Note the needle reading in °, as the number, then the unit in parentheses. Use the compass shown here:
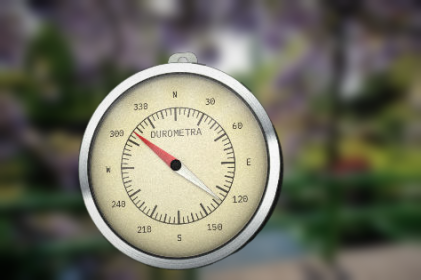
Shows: 310 (°)
